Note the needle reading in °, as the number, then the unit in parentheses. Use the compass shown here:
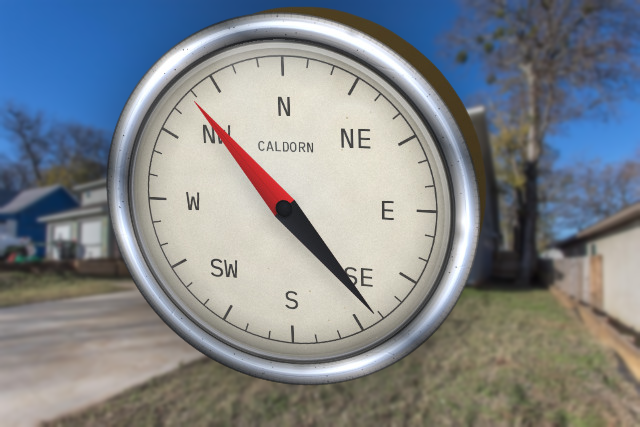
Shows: 320 (°)
